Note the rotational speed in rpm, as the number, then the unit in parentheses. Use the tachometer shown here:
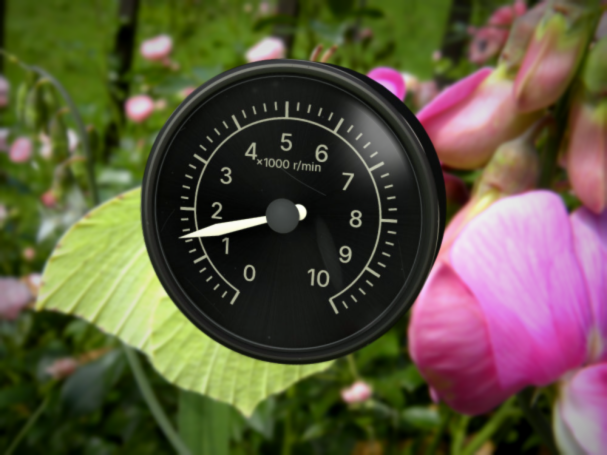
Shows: 1500 (rpm)
